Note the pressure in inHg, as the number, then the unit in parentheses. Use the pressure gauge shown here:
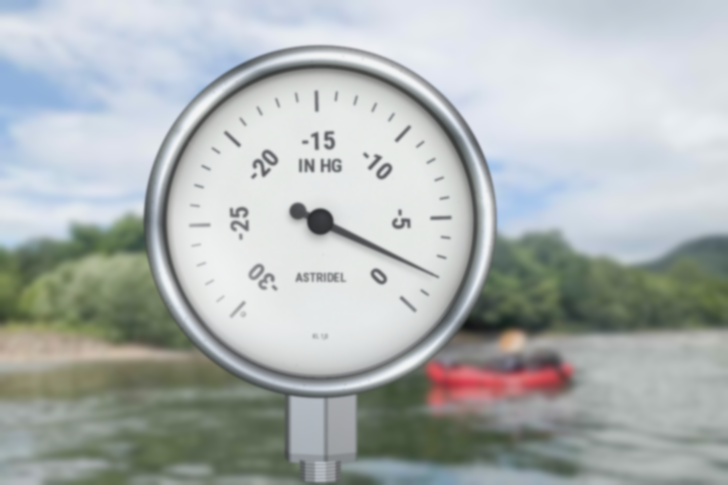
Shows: -2 (inHg)
